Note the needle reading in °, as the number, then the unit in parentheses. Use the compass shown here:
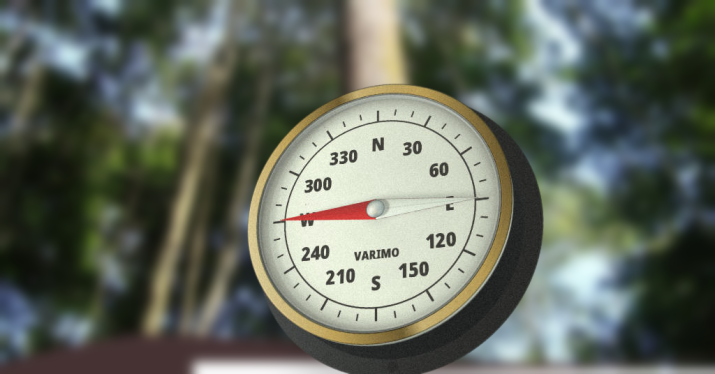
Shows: 270 (°)
